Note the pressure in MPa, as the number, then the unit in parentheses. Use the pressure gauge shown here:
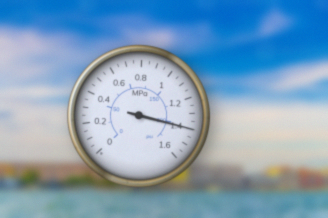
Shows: 1.4 (MPa)
